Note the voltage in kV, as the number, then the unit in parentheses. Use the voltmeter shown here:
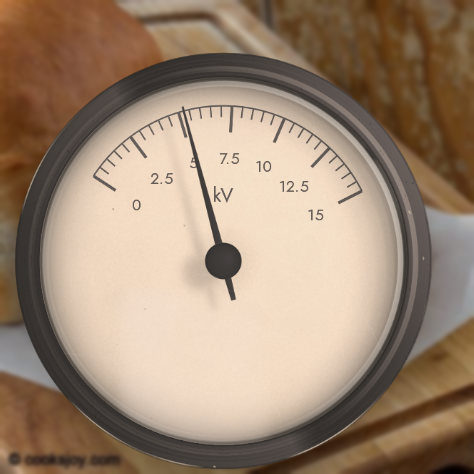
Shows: 5.25 (kV)
